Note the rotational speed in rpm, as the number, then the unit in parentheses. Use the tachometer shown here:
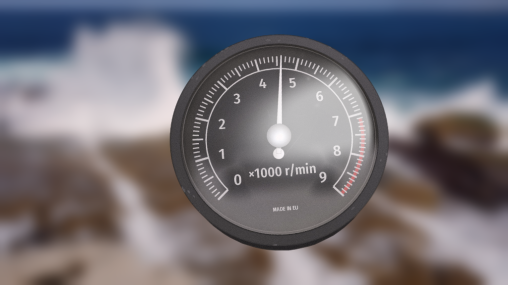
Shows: 4600 (rpm)
